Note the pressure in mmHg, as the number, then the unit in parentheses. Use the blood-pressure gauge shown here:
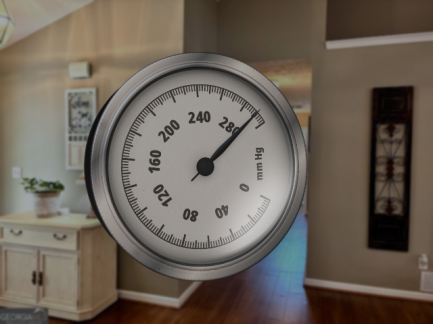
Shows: 290 (mmHg)
